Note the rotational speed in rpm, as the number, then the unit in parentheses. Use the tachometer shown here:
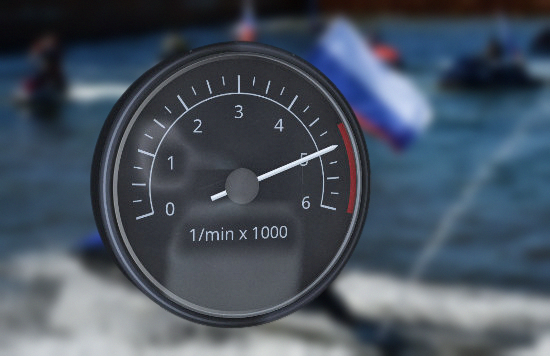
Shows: 5000 (rpm)
